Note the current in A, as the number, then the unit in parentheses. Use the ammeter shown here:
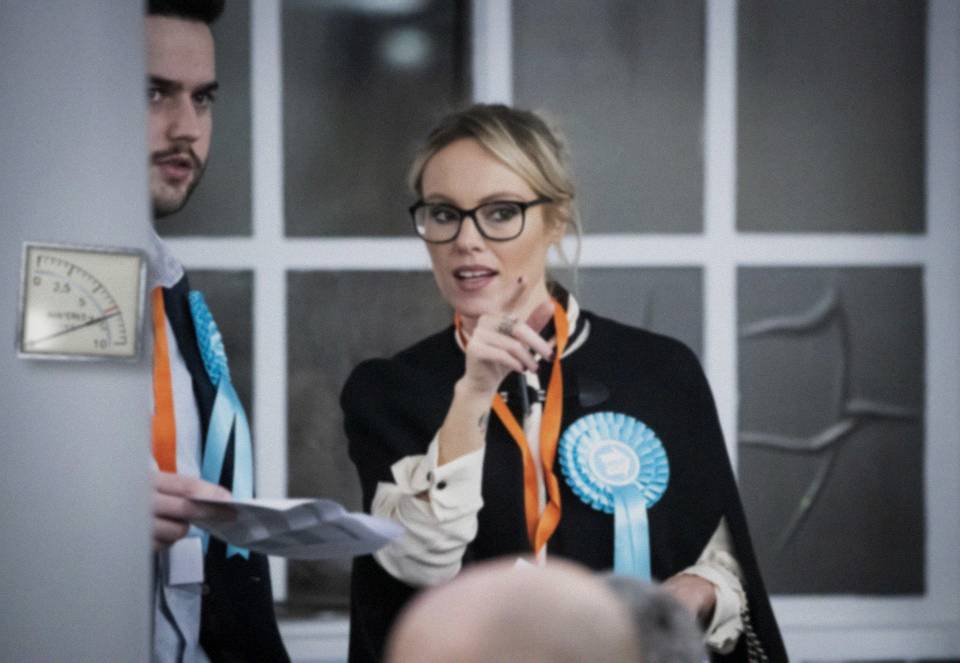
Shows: 7.5 (A)
